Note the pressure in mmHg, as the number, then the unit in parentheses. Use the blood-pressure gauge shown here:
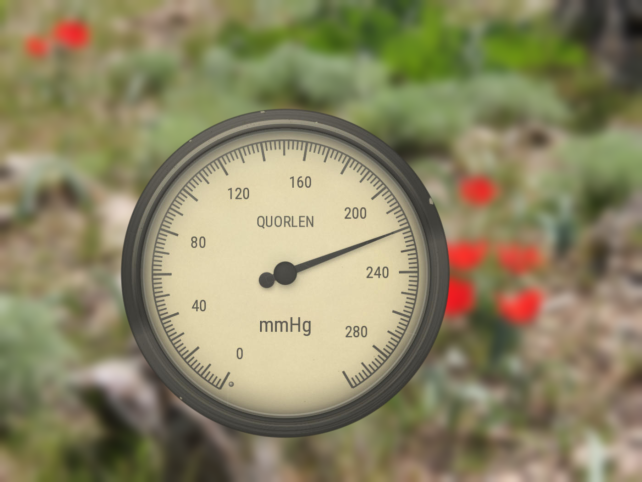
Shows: 220 (mmHg)
